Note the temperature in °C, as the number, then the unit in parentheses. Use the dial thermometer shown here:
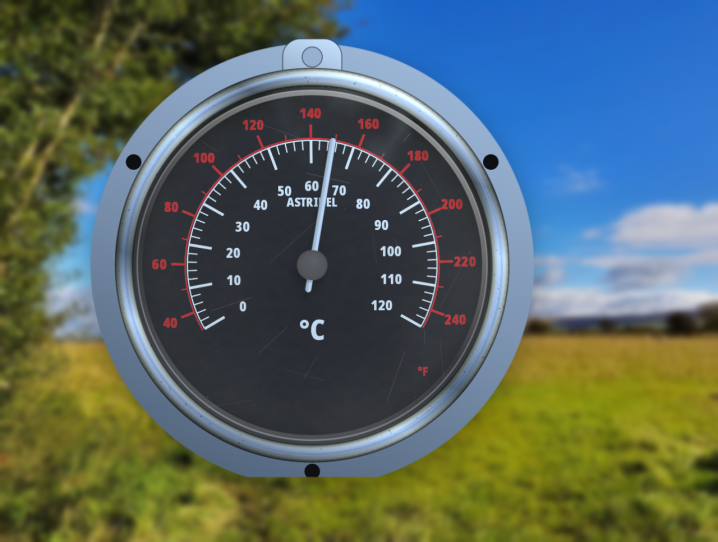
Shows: 65 (°C)
